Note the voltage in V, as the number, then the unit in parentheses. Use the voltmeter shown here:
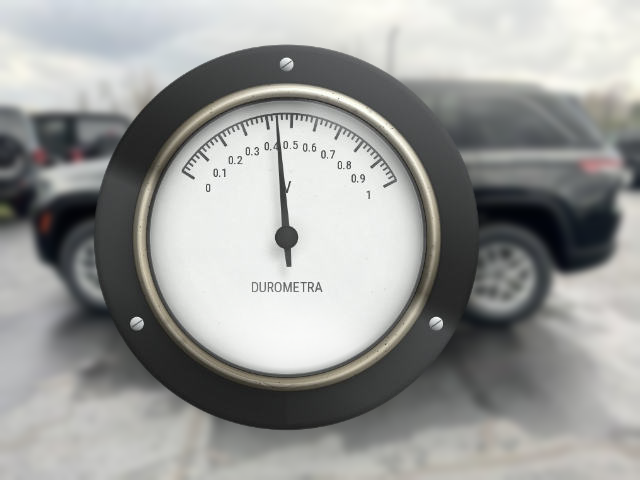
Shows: 0.44 (V)
